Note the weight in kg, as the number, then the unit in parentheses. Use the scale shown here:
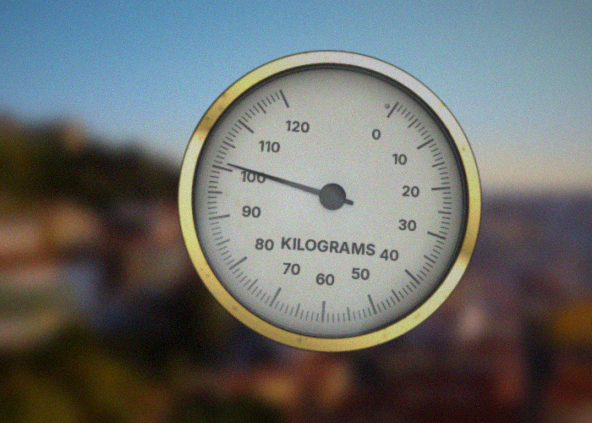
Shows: 101 (kg)
